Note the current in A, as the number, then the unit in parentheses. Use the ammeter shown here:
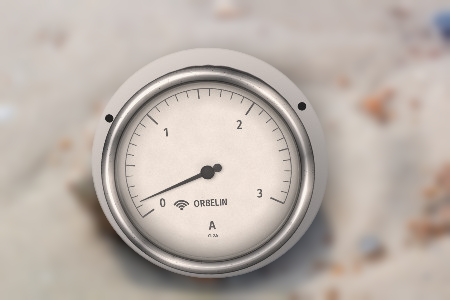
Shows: 0.15 (A)
